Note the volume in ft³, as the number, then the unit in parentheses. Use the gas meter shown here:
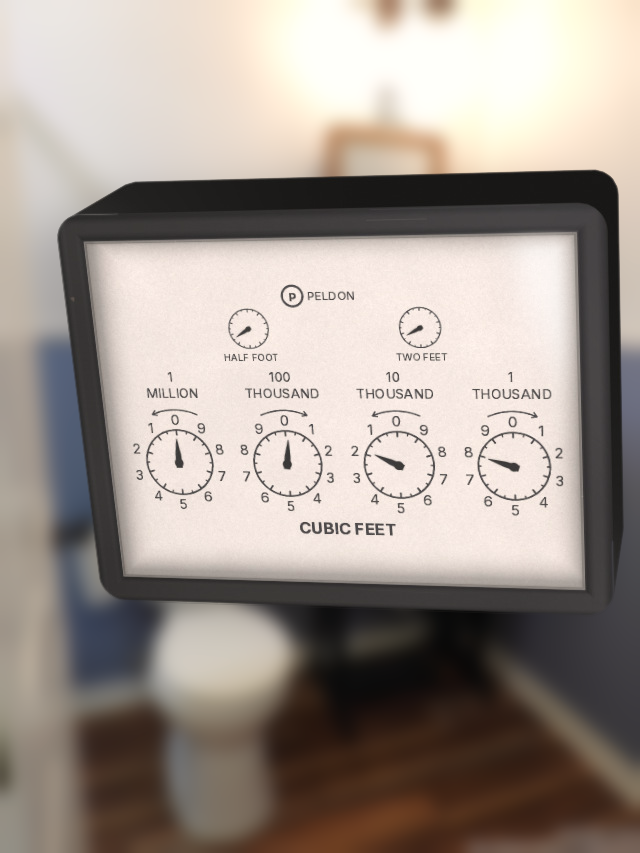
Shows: 1800 (ft³)
